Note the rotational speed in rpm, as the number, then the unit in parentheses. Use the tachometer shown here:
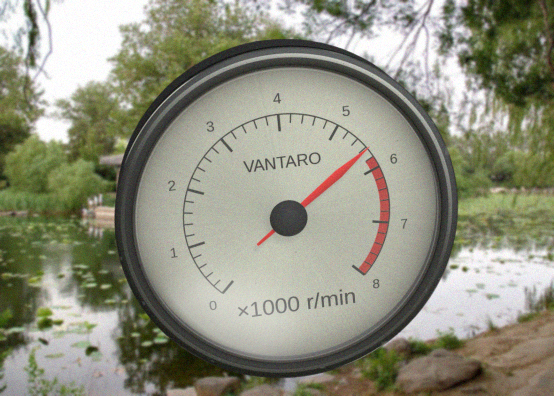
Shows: 5600 (rpm)
